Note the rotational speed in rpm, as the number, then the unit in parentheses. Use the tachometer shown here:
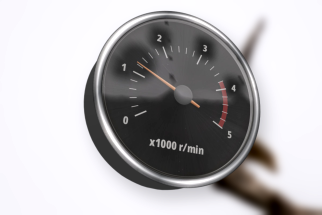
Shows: 1200 (rpm)
